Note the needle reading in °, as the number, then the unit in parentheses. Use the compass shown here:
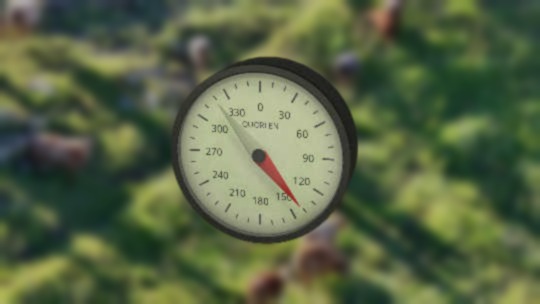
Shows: 140 (°)
